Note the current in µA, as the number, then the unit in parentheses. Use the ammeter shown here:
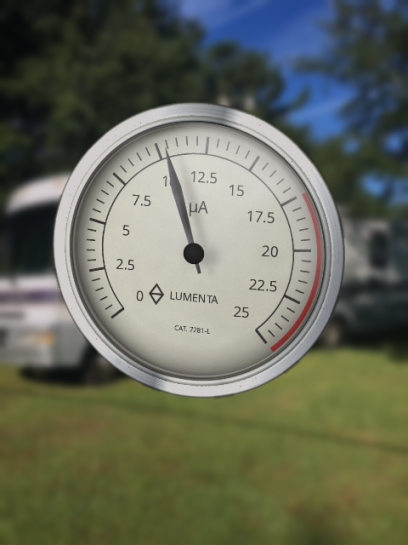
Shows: 10.5 (µA)
